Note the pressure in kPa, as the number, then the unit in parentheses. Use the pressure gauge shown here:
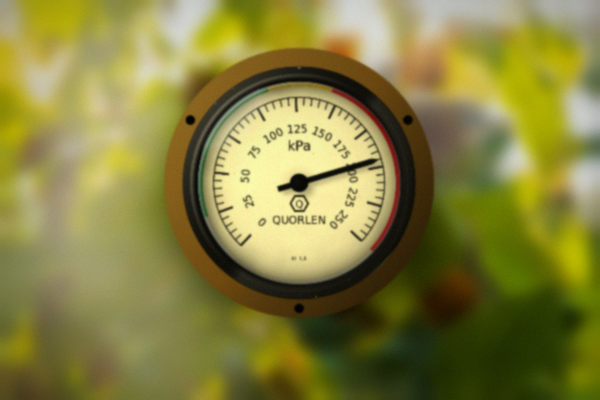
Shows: 195 (kPa)
